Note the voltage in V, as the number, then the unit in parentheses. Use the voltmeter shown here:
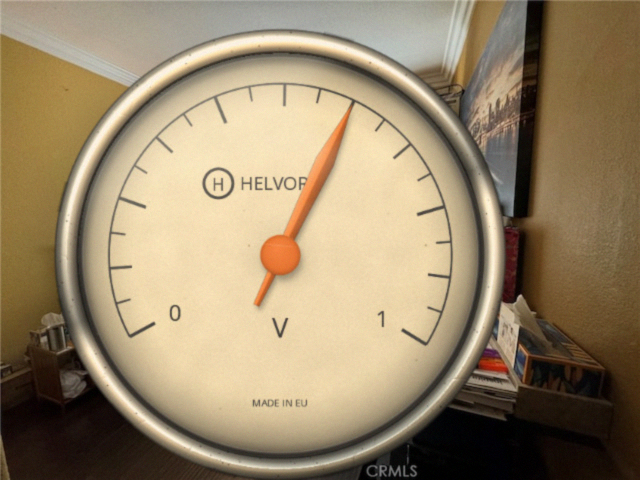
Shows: 0.6 (V)
